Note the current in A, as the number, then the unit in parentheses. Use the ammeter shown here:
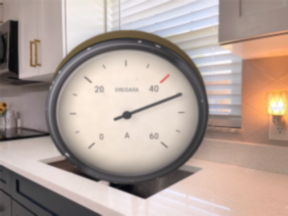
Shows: 45 (A)
